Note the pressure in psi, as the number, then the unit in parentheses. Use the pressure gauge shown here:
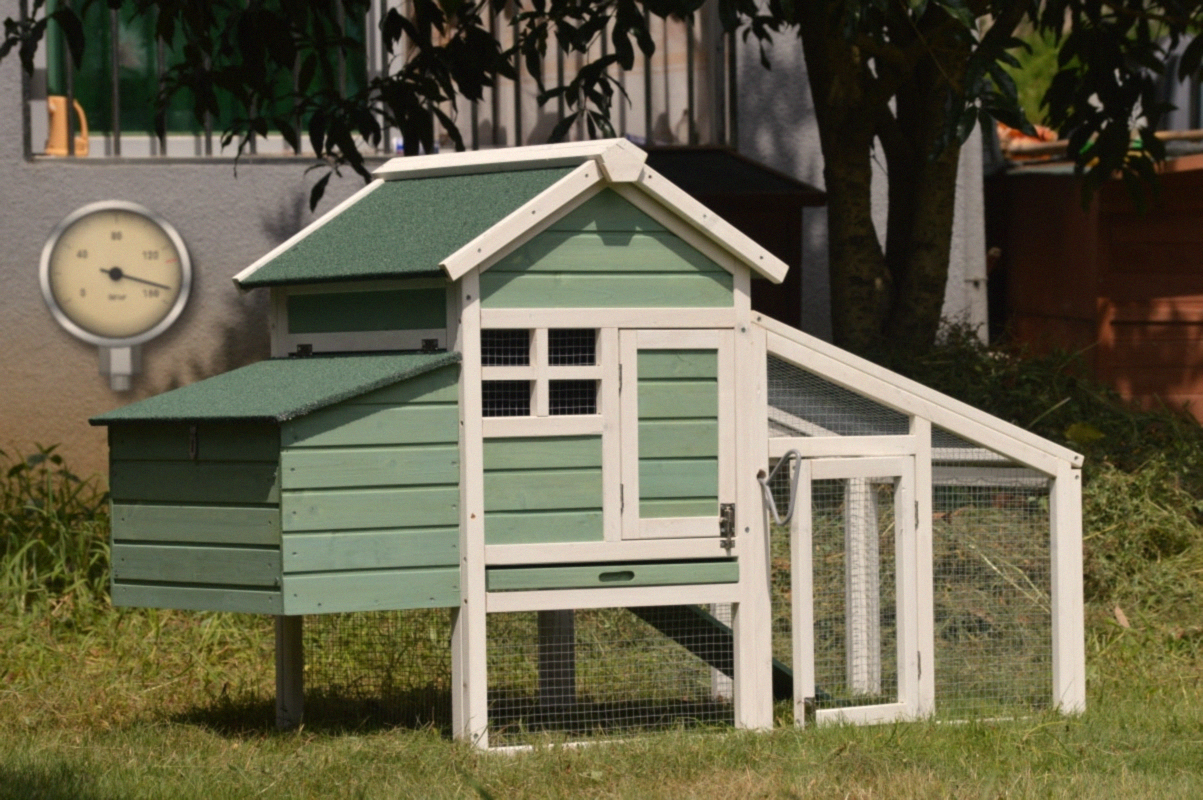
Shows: 150 (psi)
